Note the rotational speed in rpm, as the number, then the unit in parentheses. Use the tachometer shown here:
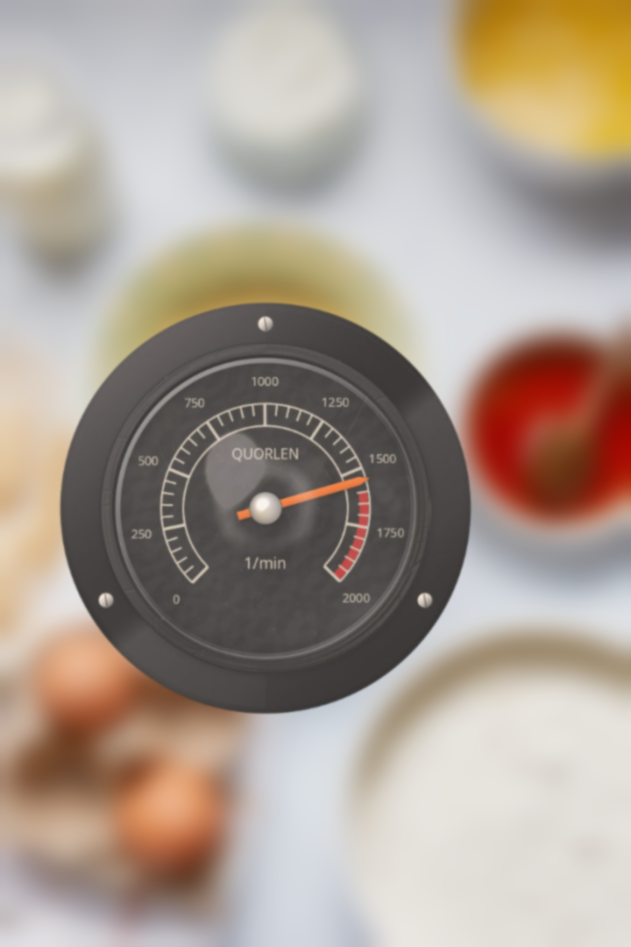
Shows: 1550 (rpm)
